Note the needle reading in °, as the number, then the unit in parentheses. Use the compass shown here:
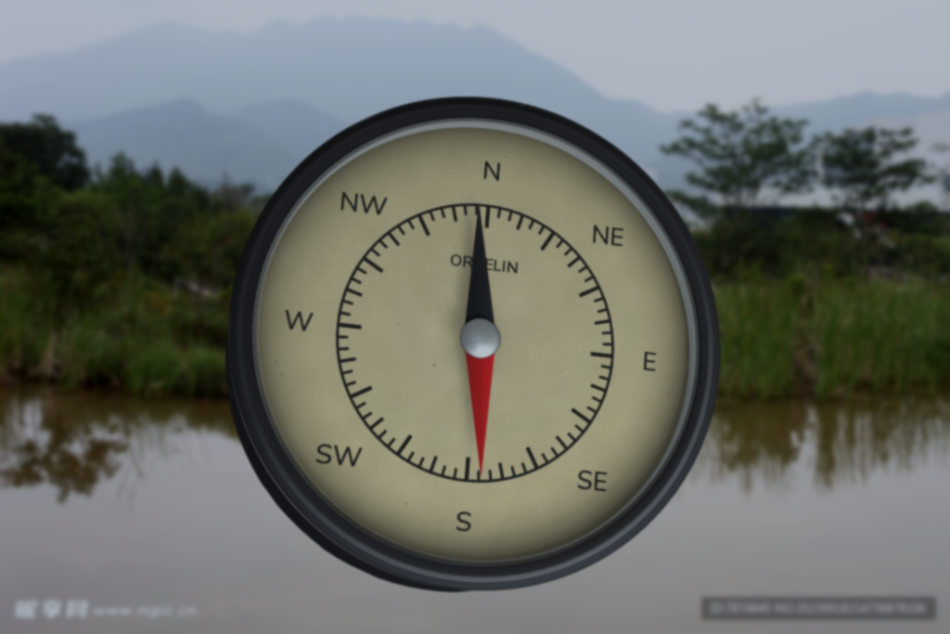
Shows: 175 (°)
